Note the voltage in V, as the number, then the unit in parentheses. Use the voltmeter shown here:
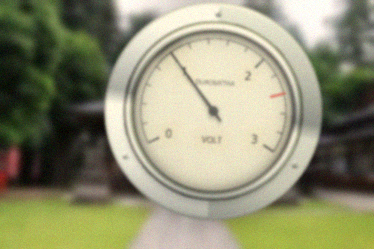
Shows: 1 (V)
